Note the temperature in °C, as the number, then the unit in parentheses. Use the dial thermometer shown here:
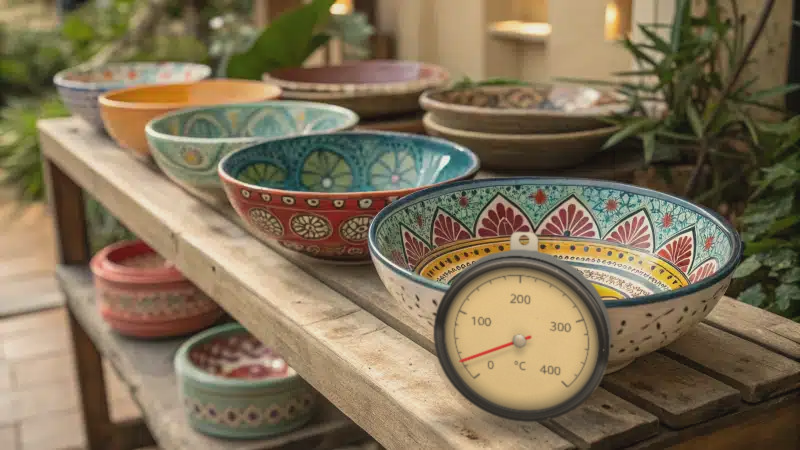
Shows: 30 (°C)
